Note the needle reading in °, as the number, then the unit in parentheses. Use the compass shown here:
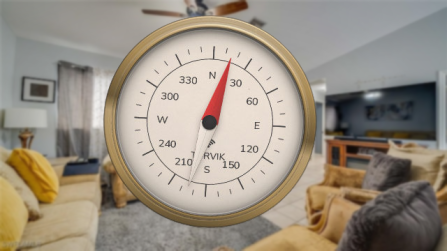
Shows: 15 (°)
